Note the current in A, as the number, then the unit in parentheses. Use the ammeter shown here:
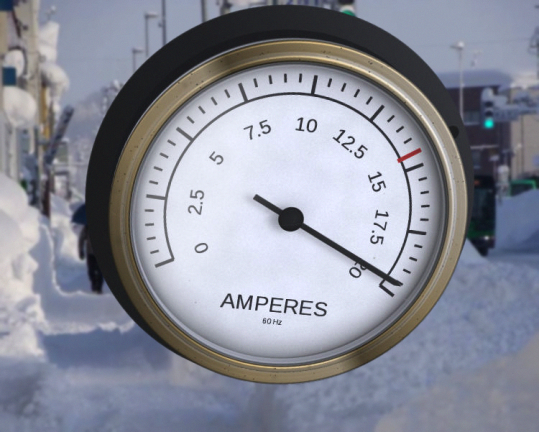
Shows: 19.5 (A)
